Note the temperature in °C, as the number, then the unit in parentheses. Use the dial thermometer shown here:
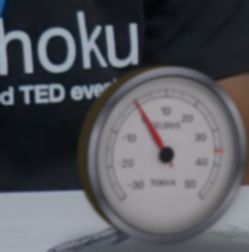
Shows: 0 (°C)
